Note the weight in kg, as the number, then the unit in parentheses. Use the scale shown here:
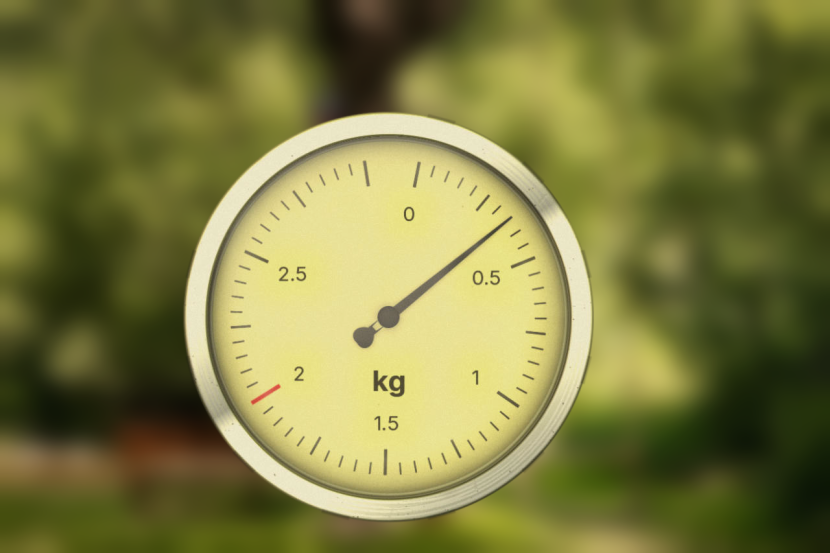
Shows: 0.35 (kg)
